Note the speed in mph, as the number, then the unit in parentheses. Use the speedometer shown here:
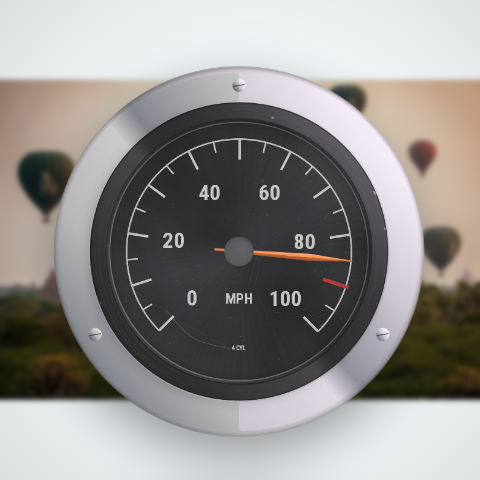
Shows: 85 (mph)
